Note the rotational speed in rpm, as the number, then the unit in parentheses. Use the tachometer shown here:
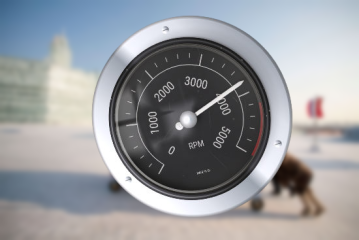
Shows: 3800 (rpm)
